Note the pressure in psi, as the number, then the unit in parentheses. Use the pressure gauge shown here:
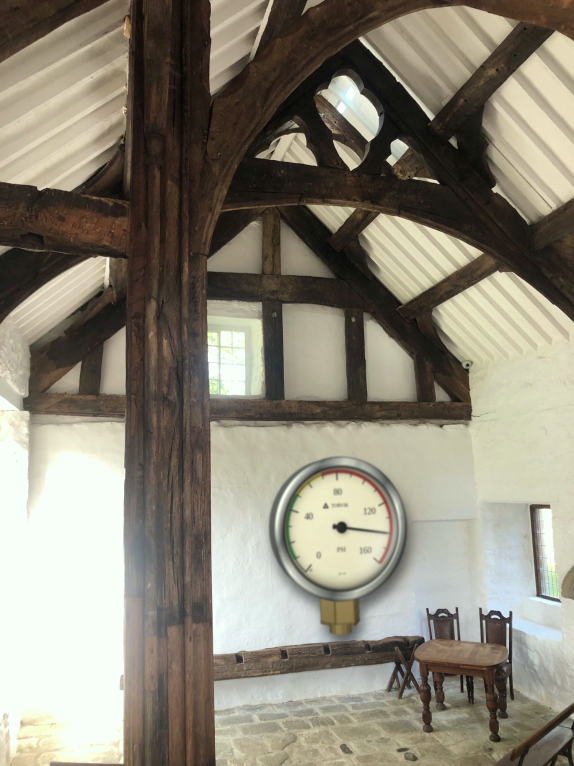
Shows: 140 (psi)
